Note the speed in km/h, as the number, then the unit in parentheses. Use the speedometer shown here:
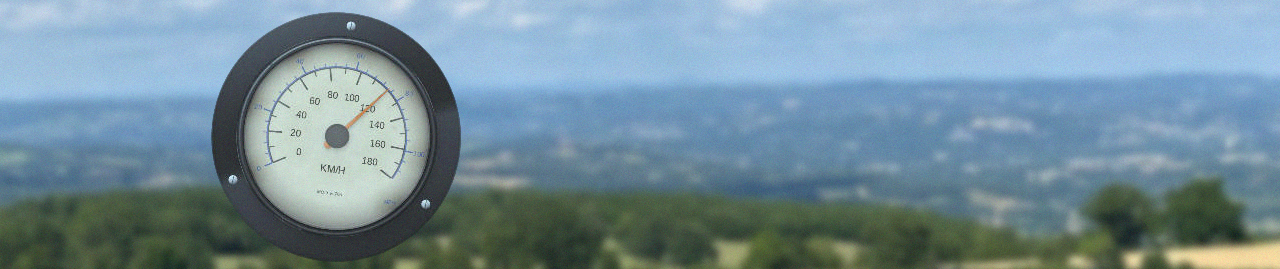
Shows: 120 (km/h)
